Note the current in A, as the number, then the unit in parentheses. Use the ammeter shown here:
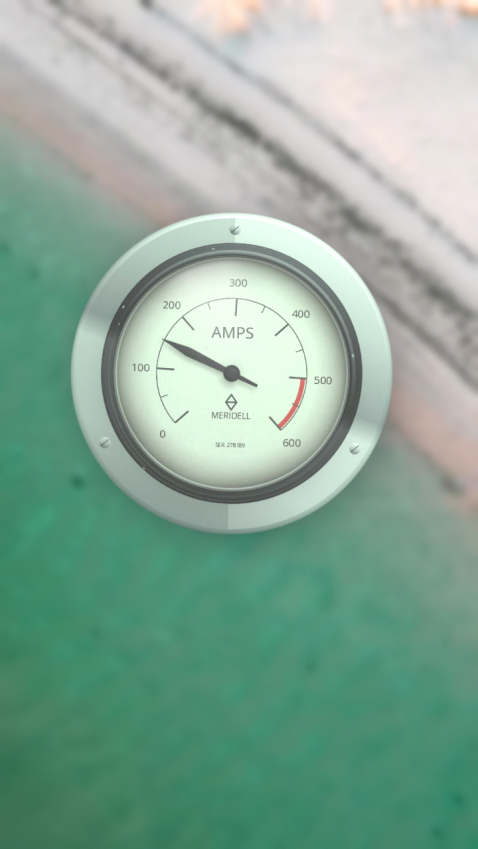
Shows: 150 (A)
